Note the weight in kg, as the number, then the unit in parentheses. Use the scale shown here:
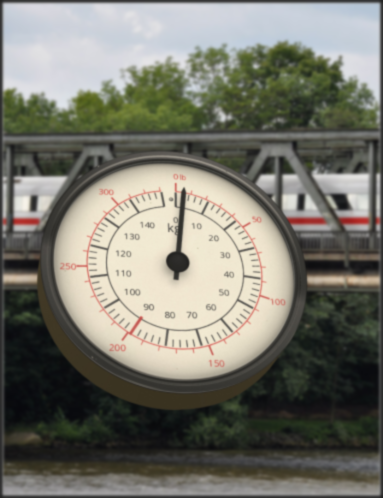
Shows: 2 (kg)
